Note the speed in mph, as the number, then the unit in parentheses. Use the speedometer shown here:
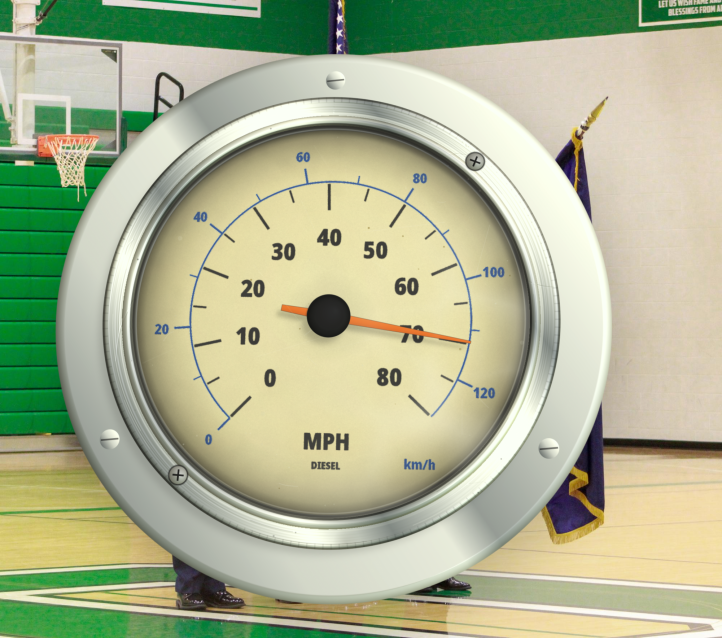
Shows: 70 (mph)
